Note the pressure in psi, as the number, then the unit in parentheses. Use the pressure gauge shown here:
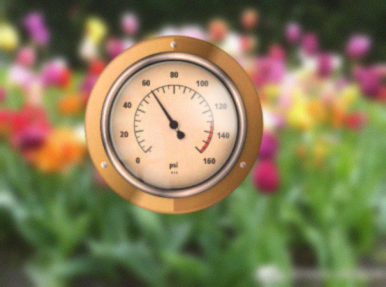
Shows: 60 (psi)
